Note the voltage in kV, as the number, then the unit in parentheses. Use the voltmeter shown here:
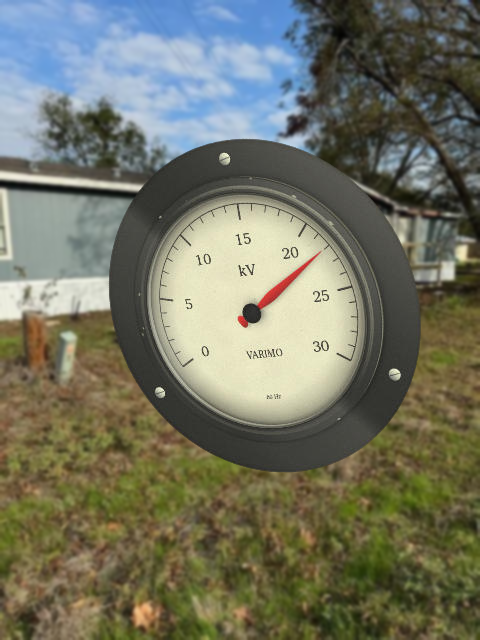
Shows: 22 (kV)
